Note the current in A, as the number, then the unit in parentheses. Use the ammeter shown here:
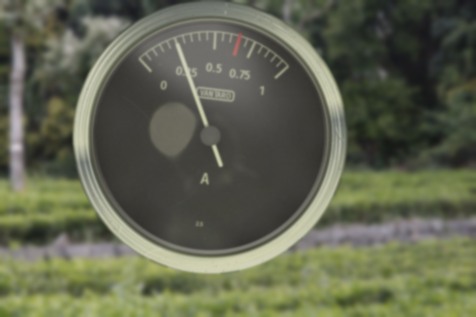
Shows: 0.25 (A)
